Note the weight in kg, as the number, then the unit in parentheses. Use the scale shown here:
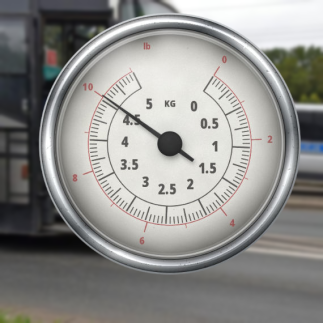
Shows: 4.55 (kg)
